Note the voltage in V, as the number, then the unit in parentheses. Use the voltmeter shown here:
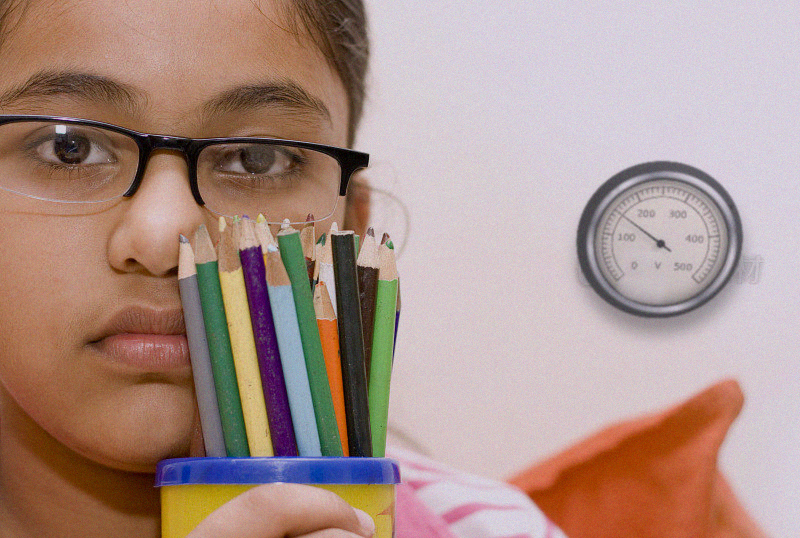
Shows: 150 (V)
